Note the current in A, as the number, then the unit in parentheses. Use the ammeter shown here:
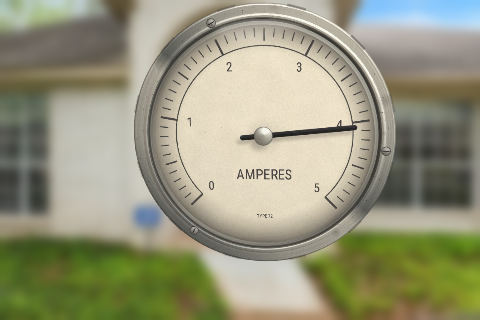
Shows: 4.05 (A)
